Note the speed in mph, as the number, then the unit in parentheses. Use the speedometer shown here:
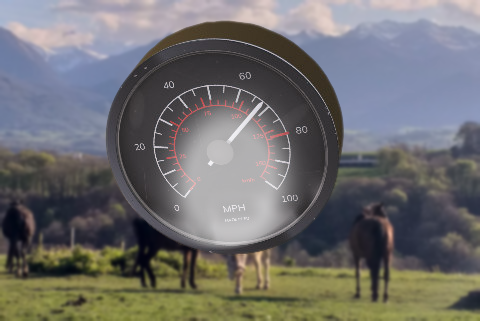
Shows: 67.5 (mph)
